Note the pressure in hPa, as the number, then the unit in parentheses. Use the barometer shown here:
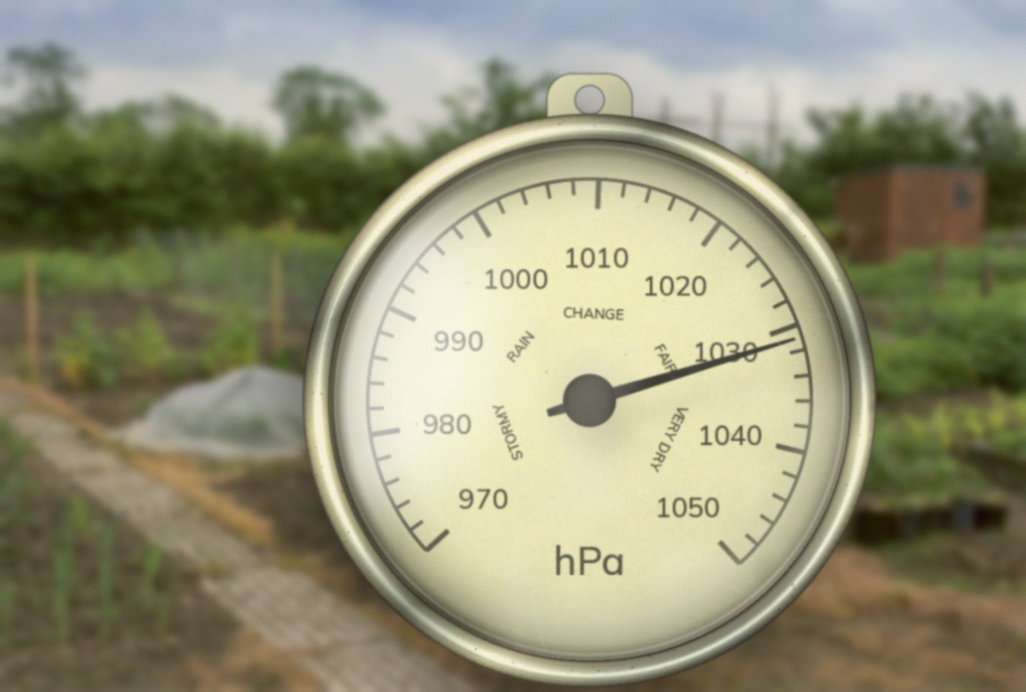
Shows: 1031 (hPa)
